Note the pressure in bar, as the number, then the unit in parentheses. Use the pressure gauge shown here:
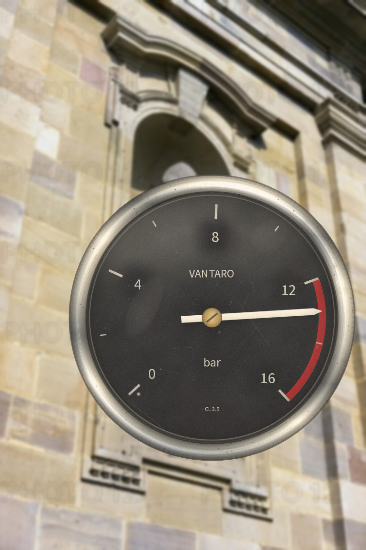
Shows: 13 (bar)
